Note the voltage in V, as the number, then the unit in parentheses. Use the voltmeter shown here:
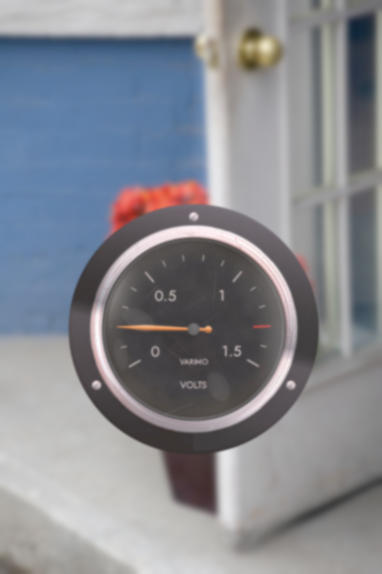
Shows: 0.2 (V)
